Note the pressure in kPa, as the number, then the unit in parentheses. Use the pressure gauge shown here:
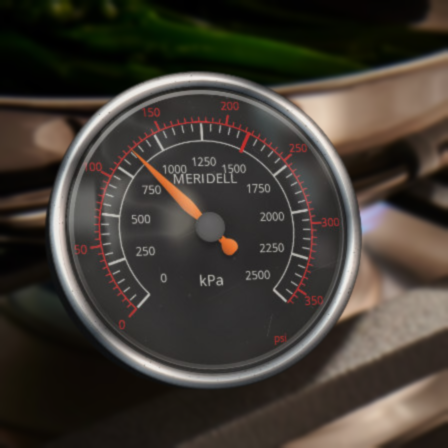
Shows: 850 (kPa)
